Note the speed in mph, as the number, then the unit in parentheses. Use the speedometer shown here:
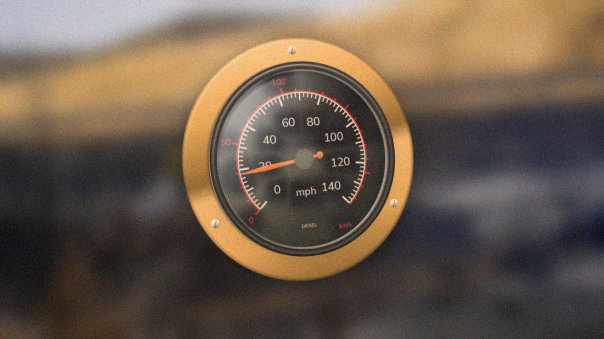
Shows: 18 (mph)
